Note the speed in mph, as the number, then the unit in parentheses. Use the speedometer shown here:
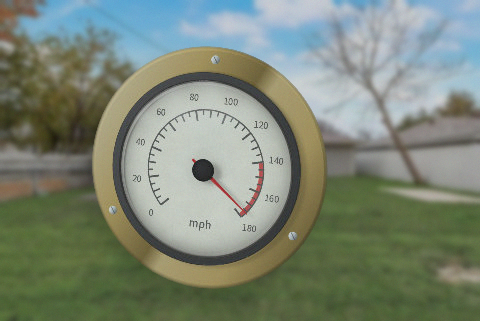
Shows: 175 (mph)
